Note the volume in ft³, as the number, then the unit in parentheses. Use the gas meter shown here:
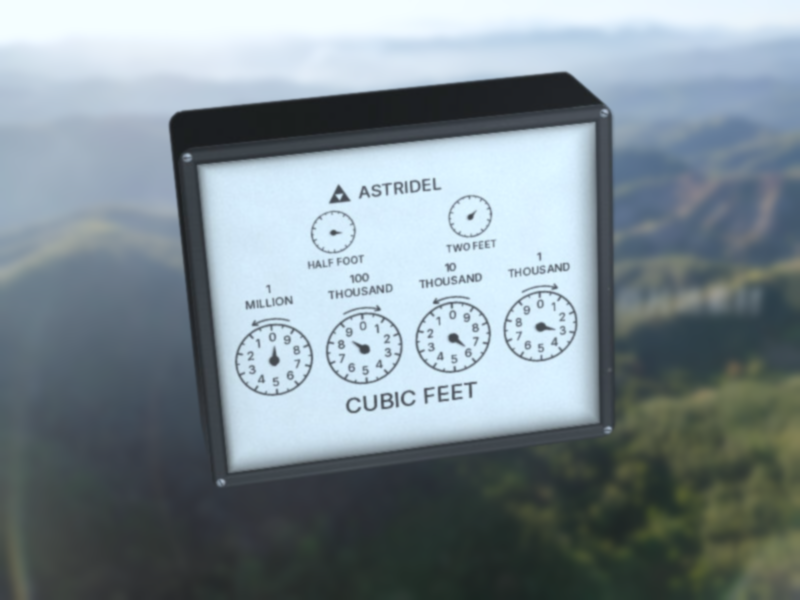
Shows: 986300 (ft³)
